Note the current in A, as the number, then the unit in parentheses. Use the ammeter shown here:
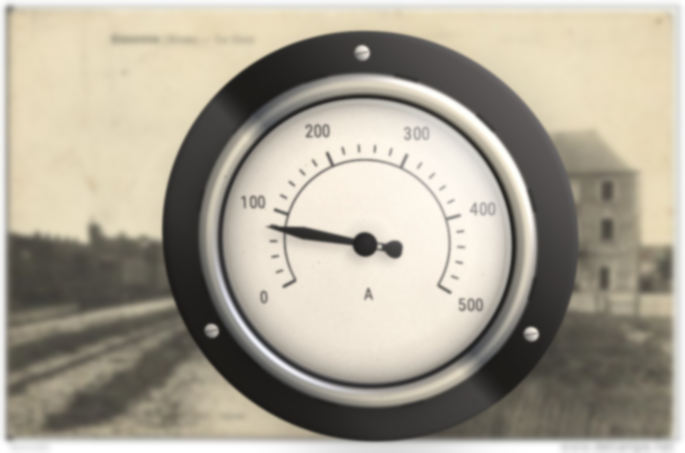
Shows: 80 (A)
